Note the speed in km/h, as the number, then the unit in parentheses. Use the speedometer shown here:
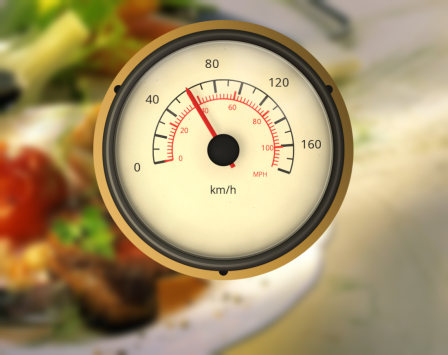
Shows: 60 (km/h)
